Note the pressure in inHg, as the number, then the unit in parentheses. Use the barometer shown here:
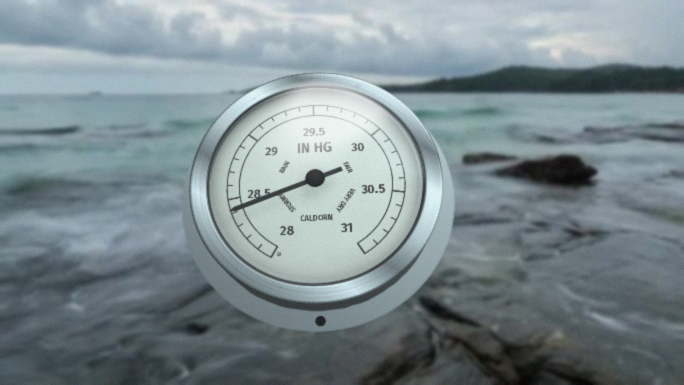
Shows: 28.4 (inHg)
